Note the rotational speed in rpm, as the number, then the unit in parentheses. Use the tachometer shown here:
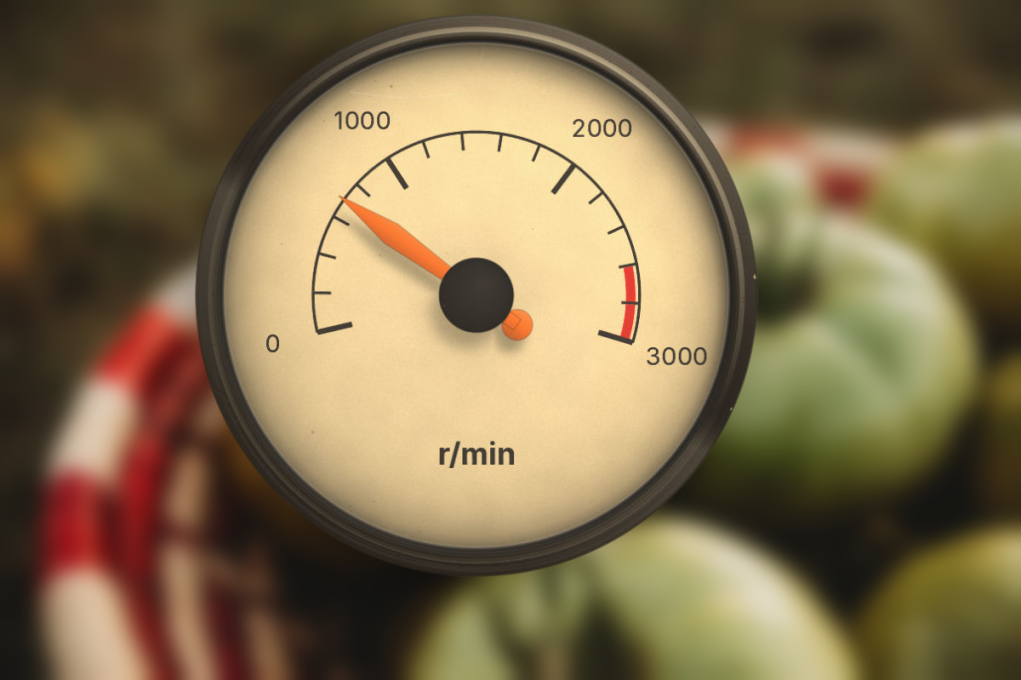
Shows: 700 (rpm)
